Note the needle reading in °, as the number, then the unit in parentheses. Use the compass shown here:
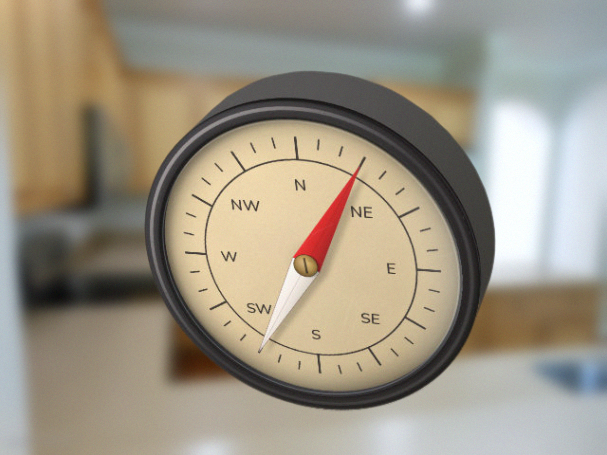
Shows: 30 (°)
